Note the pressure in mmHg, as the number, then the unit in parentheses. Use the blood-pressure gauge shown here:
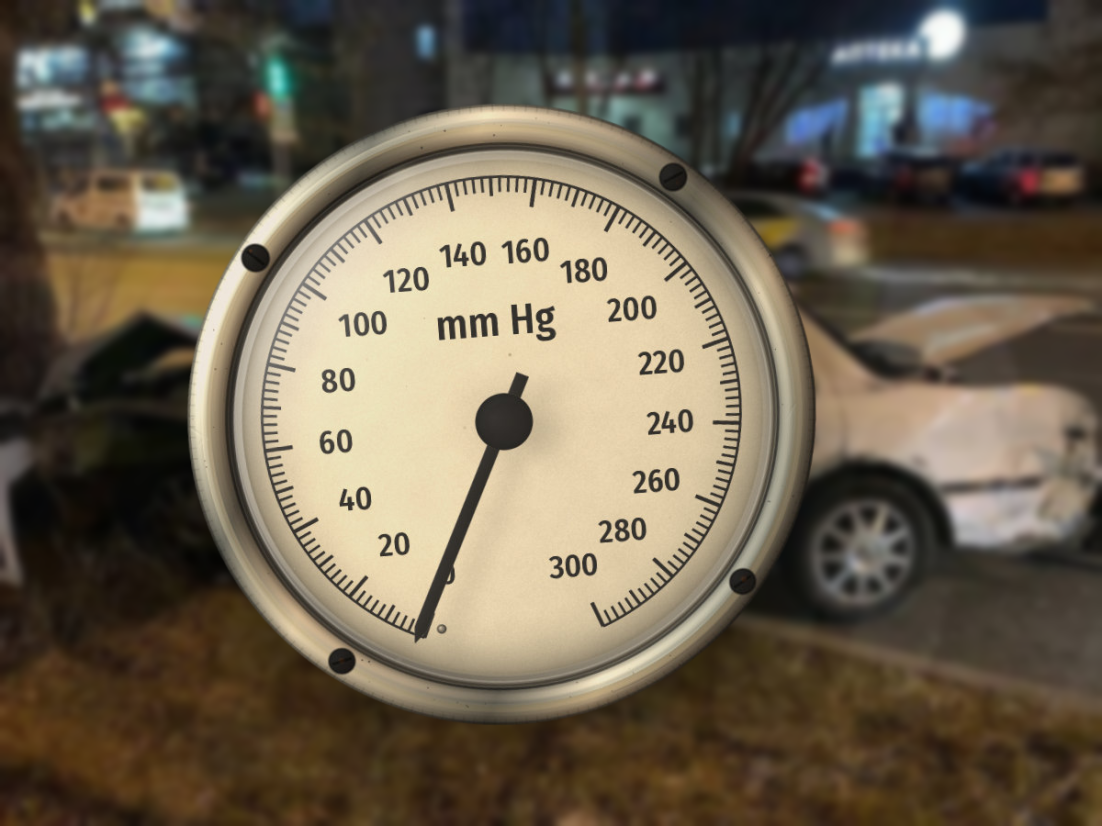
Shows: 2 (mmHg)
